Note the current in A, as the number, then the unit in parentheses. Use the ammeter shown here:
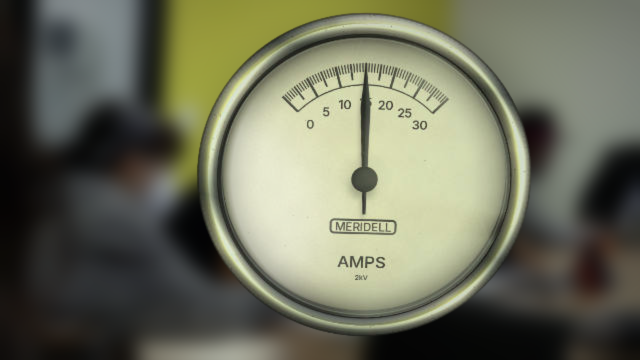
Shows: 15 (A)
